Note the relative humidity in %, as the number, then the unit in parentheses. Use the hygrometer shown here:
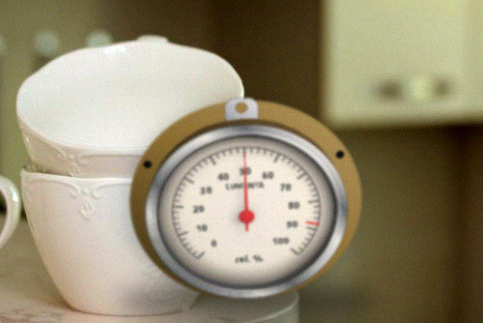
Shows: 50 (%)
